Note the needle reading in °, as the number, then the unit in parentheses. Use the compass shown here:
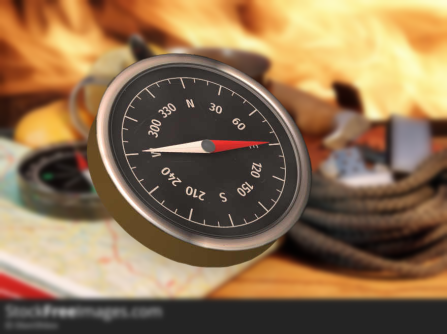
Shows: 90 (°)
